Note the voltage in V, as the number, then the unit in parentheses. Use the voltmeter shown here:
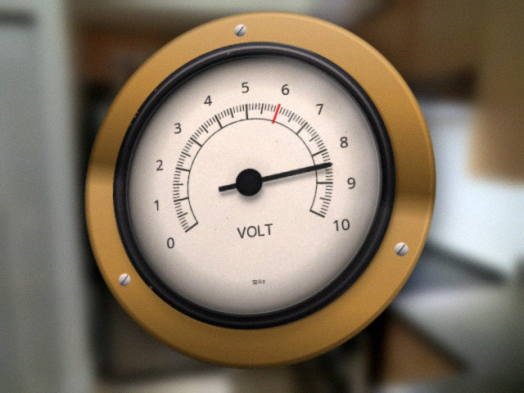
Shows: 8.5 (V)
